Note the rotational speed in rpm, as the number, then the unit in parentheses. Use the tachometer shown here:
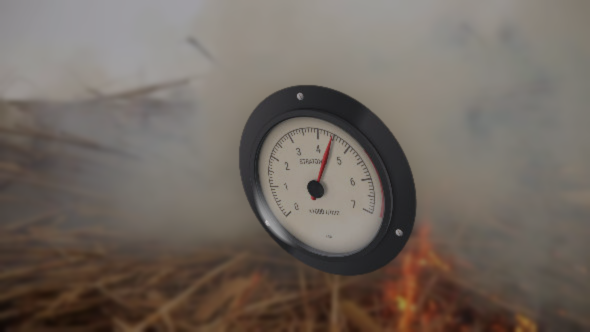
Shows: 4500 (rpm)
